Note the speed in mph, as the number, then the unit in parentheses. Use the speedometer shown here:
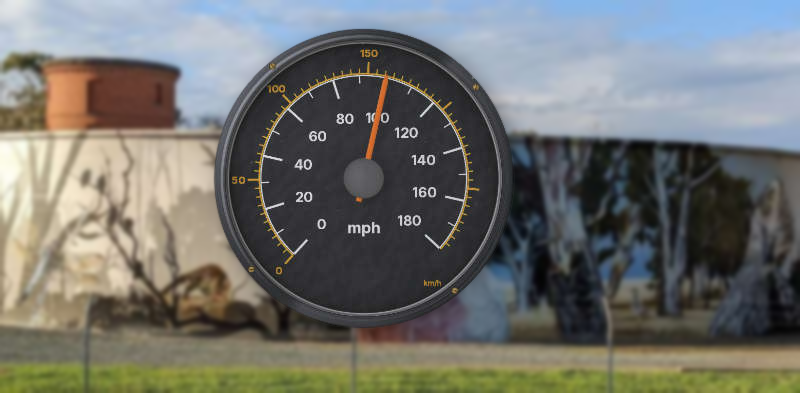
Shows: 100 (mph)
